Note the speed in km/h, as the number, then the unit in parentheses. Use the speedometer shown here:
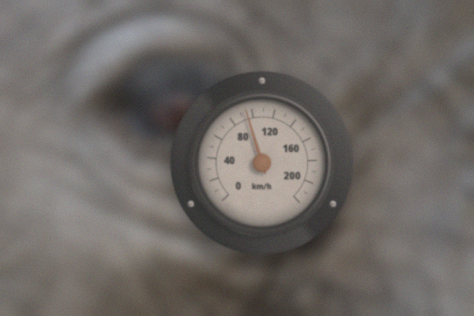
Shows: 95 (km/h)
